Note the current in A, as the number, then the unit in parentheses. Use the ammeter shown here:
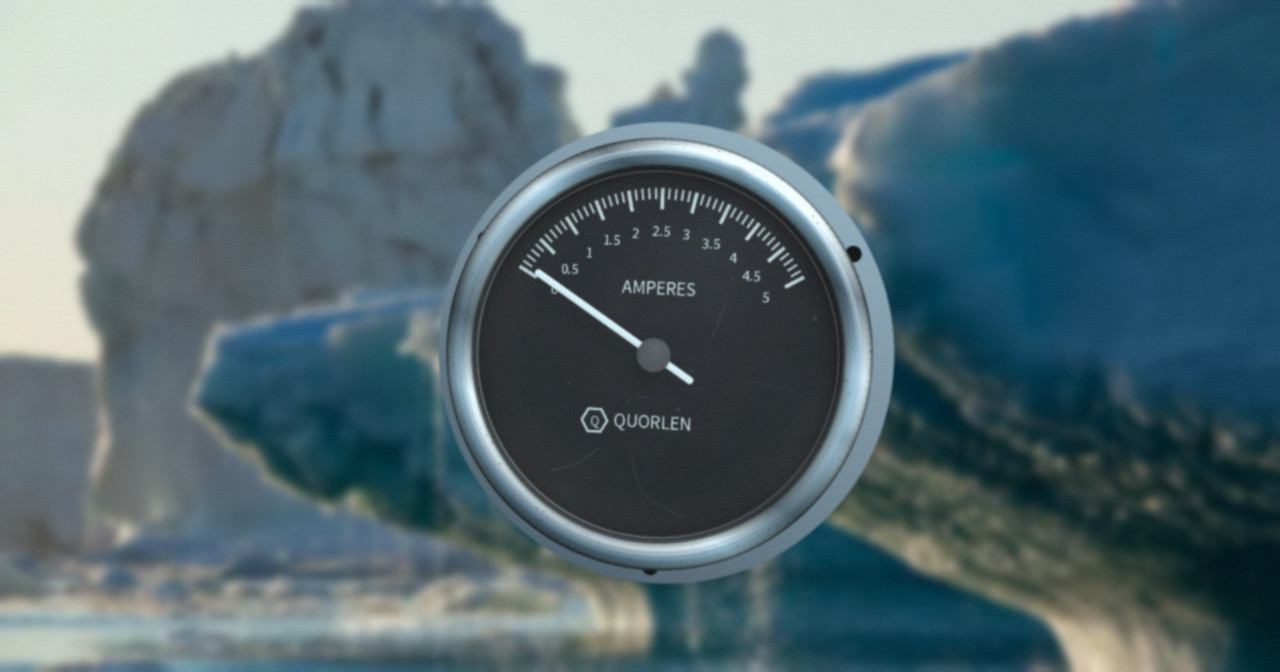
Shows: 0.1 (A)
